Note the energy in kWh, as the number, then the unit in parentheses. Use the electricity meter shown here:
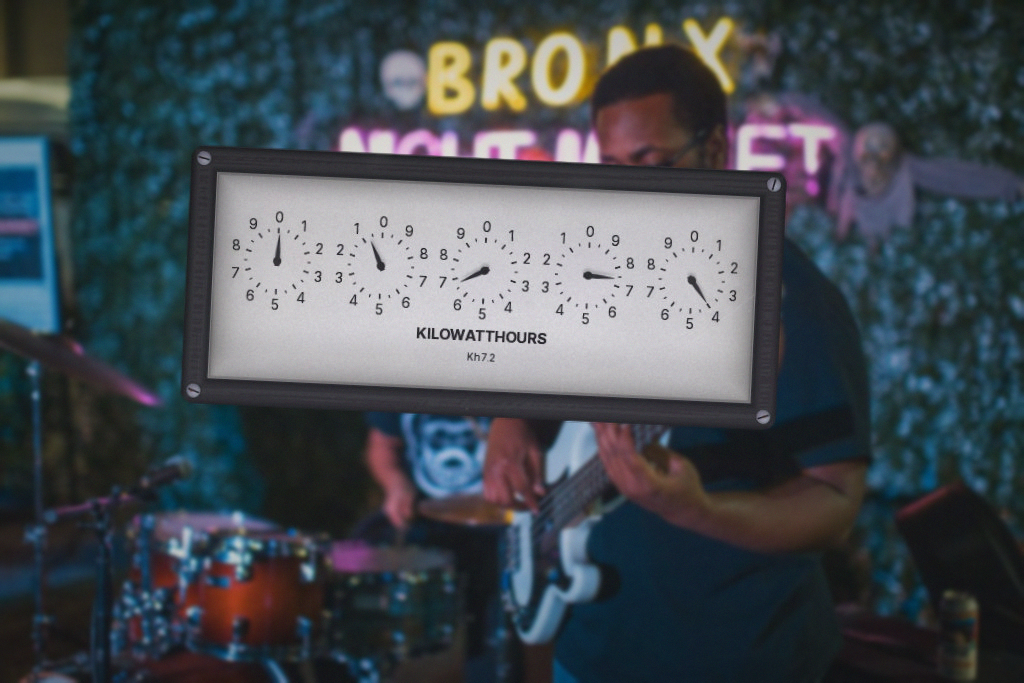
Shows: 674 (kWh)
